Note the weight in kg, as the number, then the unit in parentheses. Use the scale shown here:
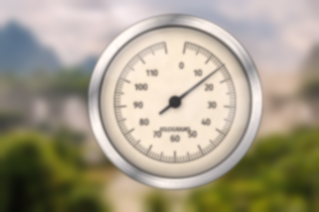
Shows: 15 (kg)
